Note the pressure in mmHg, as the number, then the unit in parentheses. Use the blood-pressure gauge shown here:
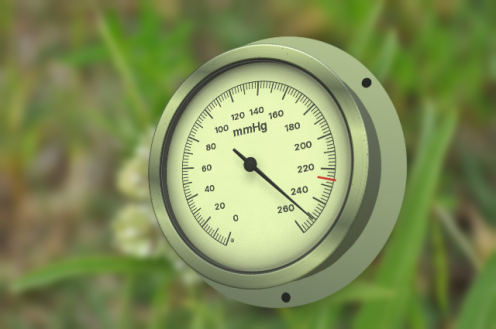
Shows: 250 (mmHg)
